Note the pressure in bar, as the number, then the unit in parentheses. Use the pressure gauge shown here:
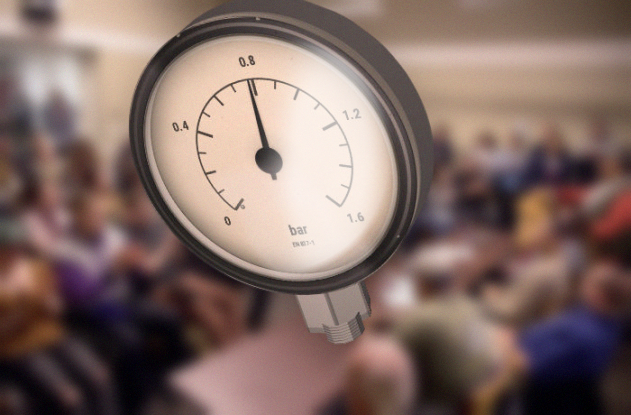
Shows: 0.8 (bar)
